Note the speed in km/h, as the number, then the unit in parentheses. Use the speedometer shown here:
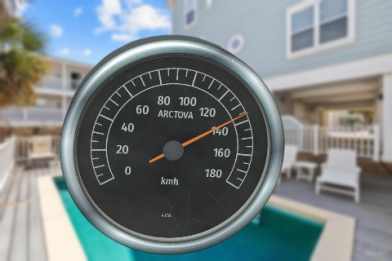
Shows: 135 (km/h)
